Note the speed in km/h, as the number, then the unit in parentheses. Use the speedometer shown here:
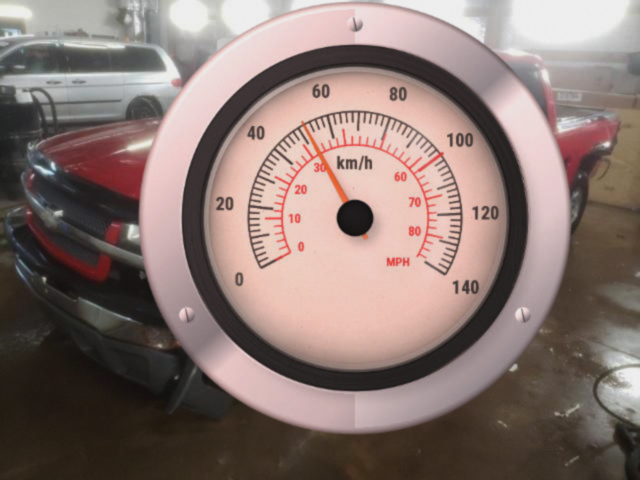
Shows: 52 (km/h)
